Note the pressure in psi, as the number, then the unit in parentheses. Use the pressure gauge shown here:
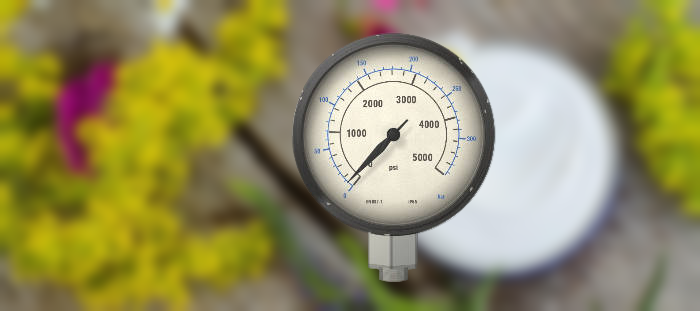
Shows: 100 (psi)
